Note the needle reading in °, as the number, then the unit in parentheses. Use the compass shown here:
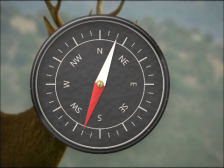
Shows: 200 (°)
